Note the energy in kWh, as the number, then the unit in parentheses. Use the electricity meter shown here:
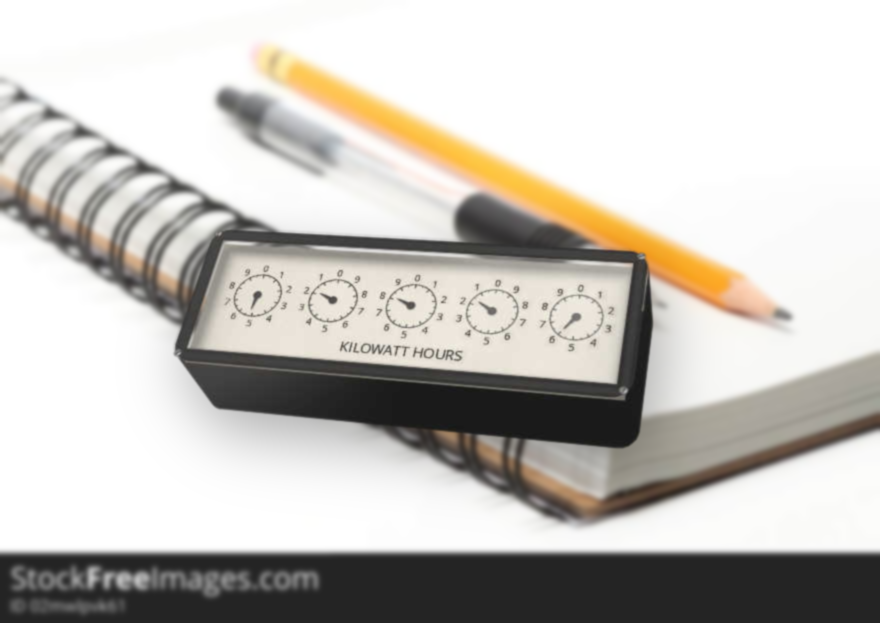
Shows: 51816 (kWh)
